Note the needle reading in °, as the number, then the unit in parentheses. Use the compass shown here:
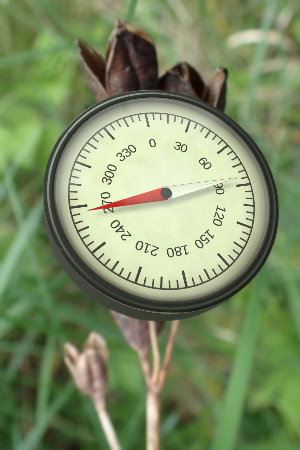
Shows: 265 (°)
